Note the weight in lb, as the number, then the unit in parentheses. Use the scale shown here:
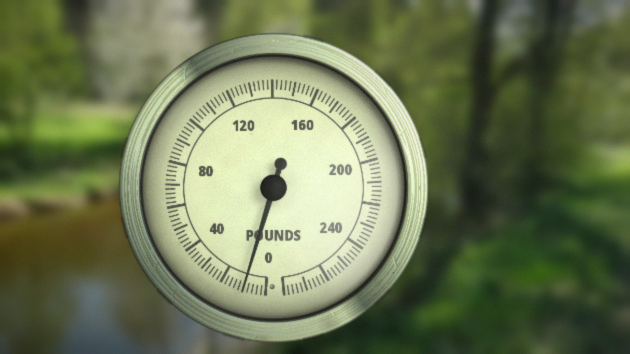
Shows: 10 (lb)
